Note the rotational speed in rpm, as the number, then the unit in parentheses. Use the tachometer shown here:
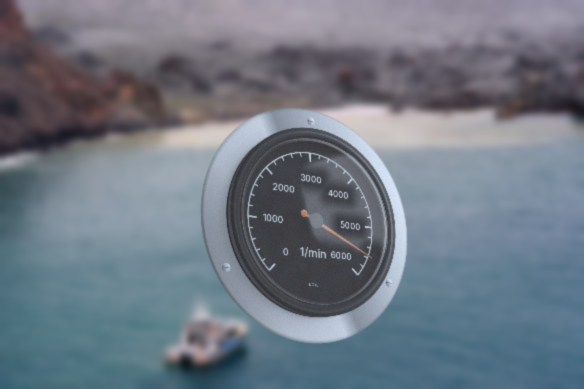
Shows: 5600 (rpm)
